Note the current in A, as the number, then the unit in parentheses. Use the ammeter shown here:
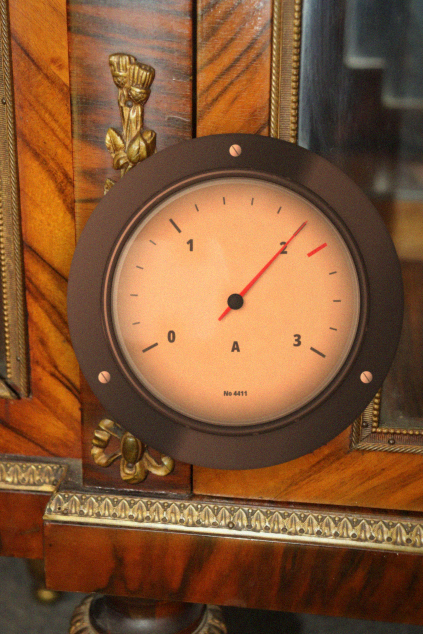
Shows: 2 (A)
